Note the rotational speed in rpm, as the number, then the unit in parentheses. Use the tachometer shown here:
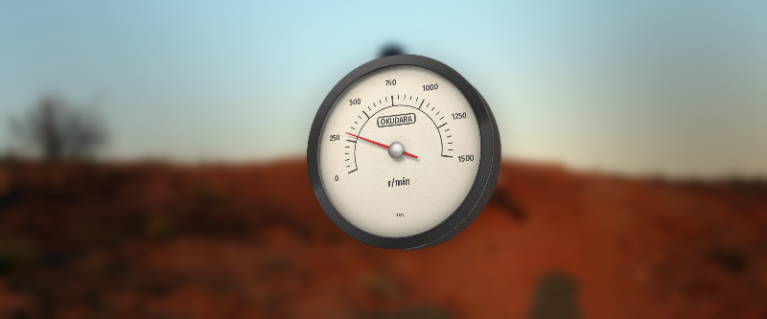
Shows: 300 (rpm)
